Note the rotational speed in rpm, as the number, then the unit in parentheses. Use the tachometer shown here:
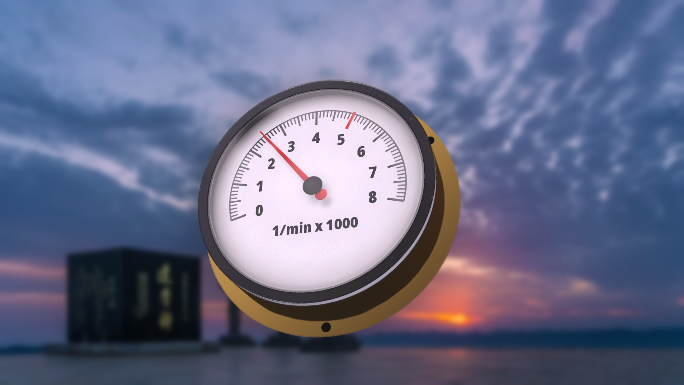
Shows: 2500 (rpm)
